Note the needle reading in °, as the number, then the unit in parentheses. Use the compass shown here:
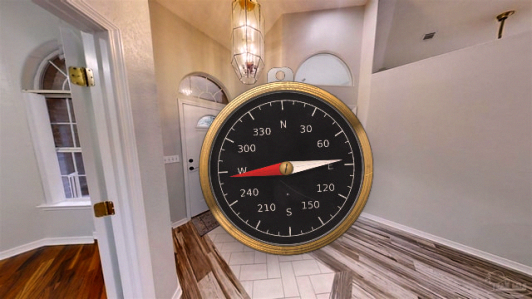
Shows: 265 (°)
